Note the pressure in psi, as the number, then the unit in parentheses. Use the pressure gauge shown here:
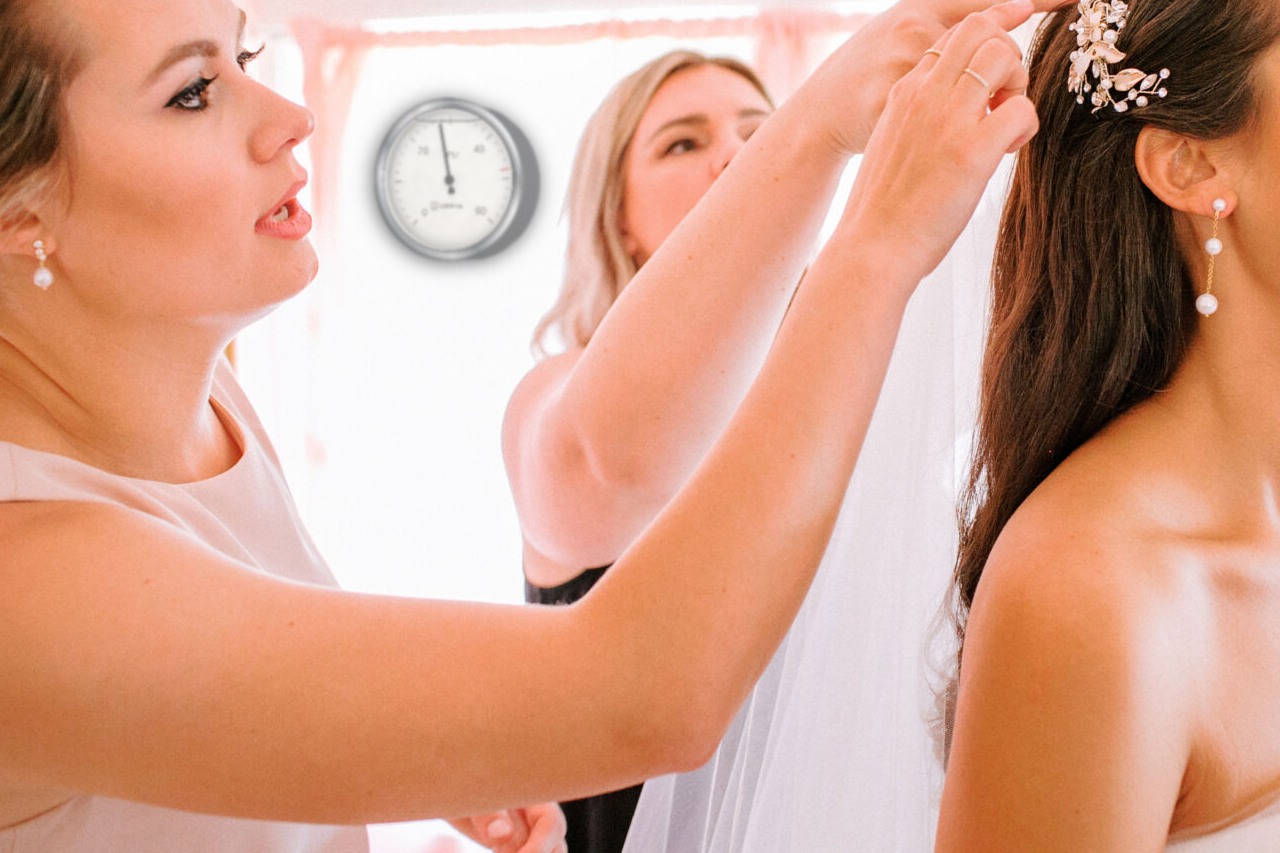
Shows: 28 (psi)
